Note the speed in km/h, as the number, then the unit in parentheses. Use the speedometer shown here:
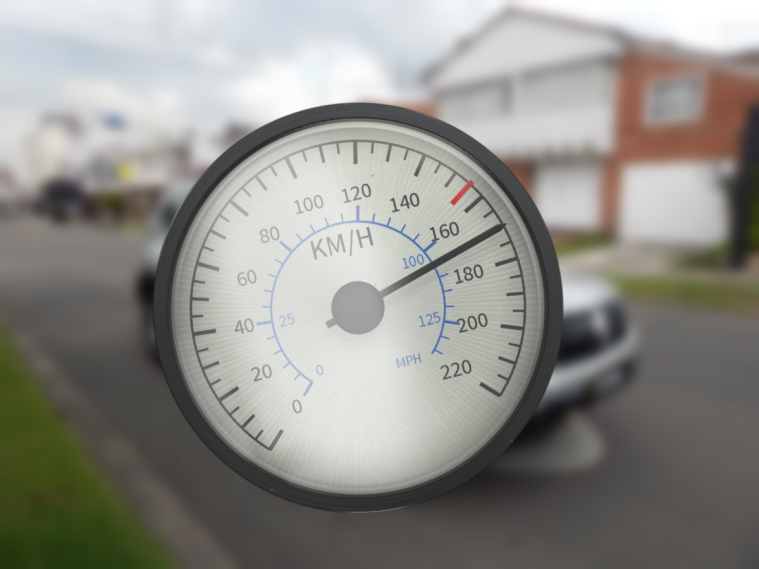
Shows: 170 (km/h)
